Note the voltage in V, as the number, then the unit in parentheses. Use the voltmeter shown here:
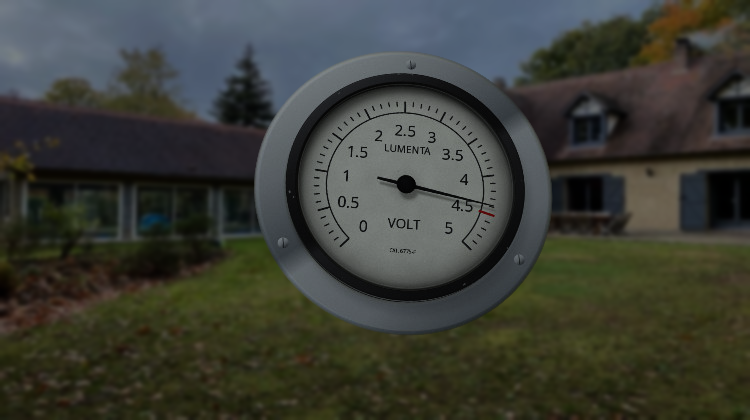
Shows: 4.4 (V)
